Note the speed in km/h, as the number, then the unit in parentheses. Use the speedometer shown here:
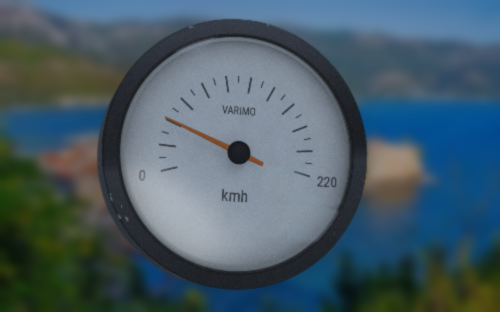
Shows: 40 (km/h)
